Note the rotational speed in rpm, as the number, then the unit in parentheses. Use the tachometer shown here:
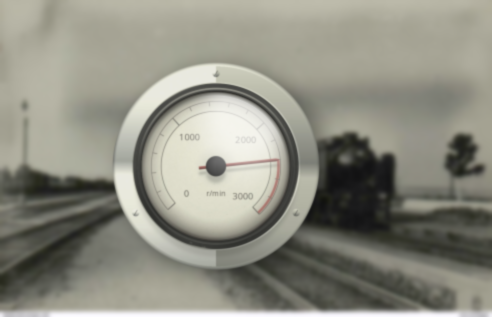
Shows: 2400 (rpm)
